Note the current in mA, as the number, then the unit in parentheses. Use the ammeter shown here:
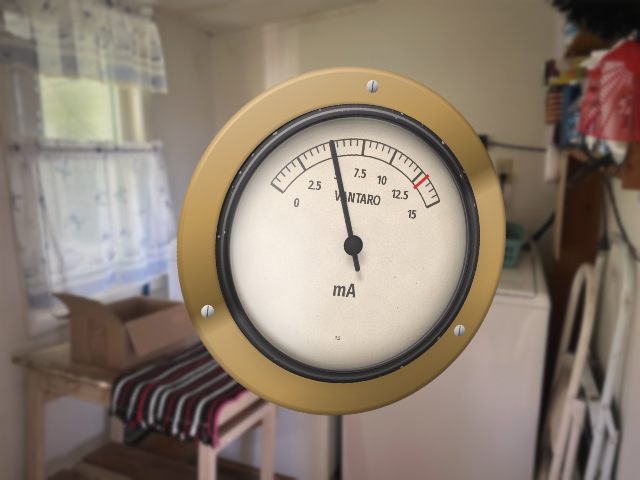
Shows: 5 (mA)
